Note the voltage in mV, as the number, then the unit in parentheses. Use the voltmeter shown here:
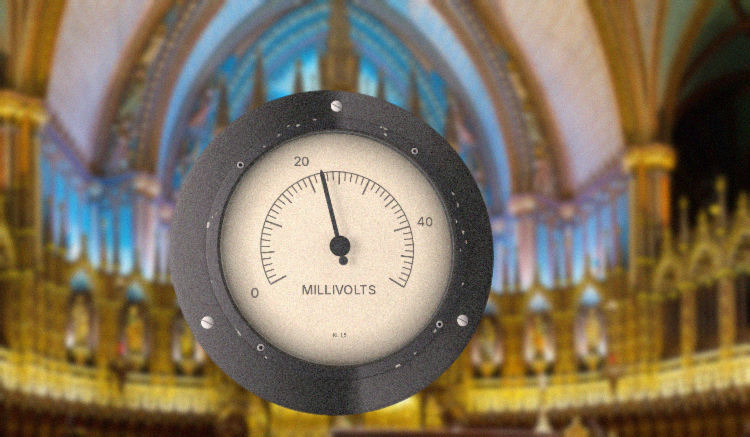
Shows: 22 (mV)
